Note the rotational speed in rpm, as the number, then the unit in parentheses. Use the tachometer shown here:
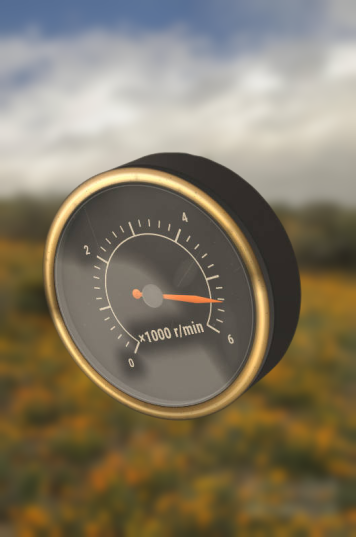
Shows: 5400 (rpm)
